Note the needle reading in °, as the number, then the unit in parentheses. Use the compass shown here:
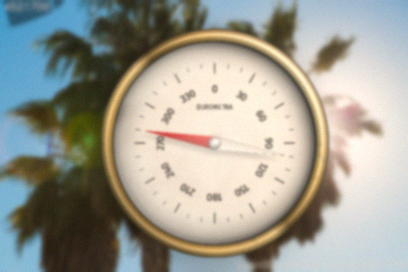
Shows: 280 (°)
